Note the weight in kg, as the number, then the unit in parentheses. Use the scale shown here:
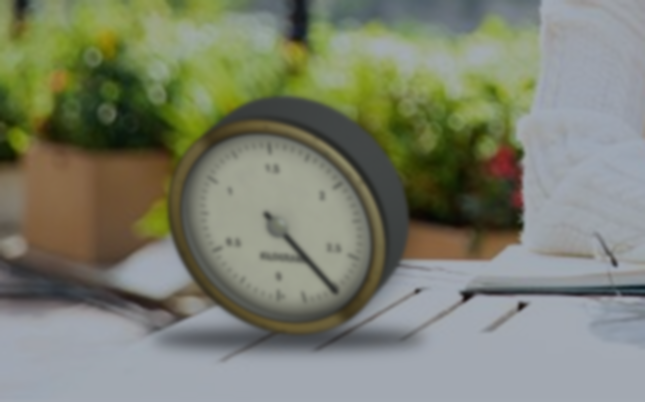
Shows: 2.75 (kg)
